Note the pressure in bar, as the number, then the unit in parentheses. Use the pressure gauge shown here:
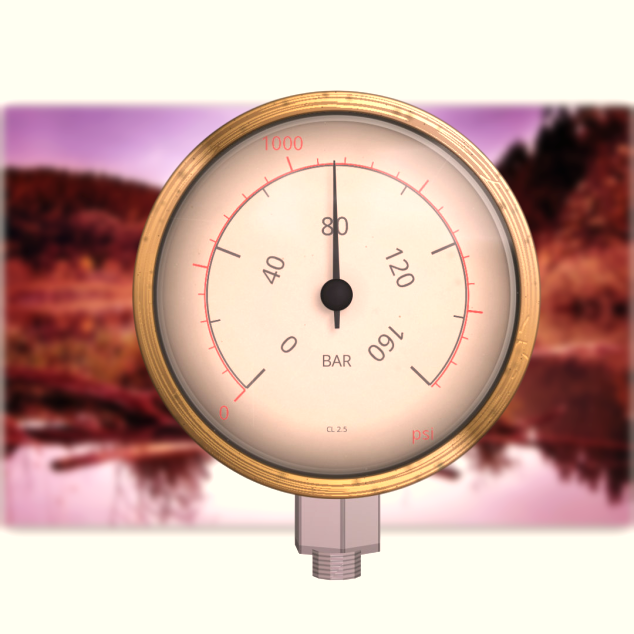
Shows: 80 (bar)
